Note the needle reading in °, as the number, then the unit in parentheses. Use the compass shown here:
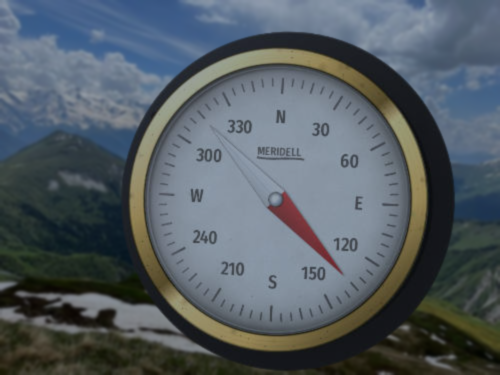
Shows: 135 (°)
